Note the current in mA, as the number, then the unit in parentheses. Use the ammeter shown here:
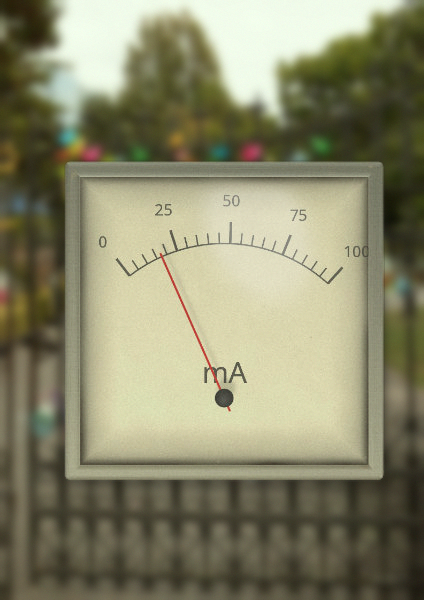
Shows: 17.5 (mA)
